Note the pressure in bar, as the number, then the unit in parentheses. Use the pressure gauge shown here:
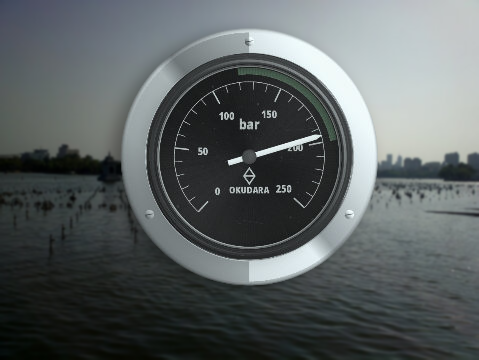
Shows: 195 (bar)
